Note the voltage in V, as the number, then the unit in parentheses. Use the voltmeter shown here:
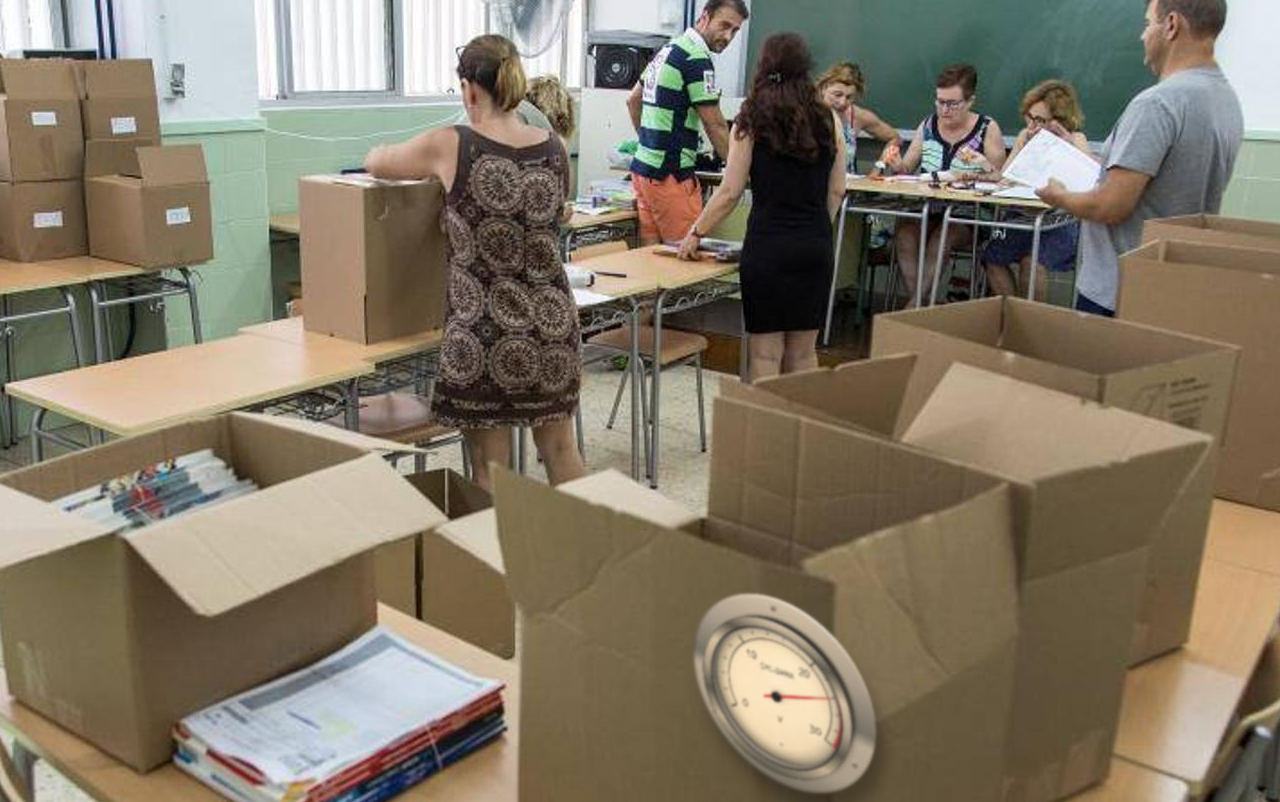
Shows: 24 (V)
